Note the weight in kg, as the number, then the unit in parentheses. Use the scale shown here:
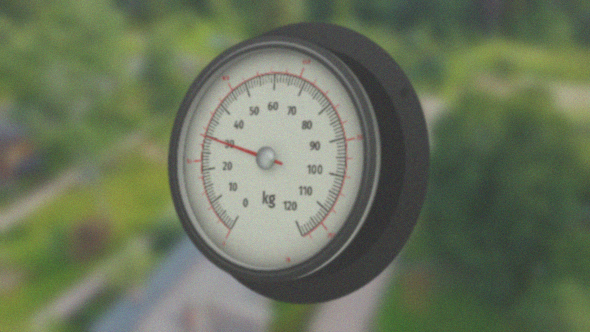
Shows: 30 (kg)
